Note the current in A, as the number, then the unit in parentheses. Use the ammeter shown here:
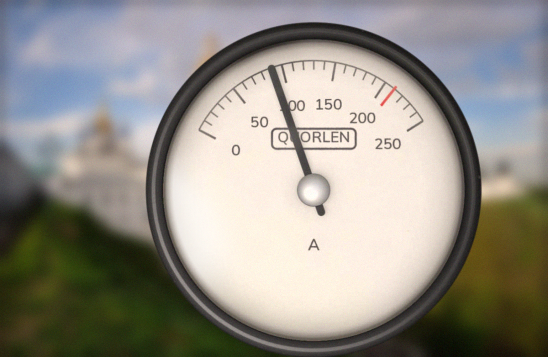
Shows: 90 (A)
